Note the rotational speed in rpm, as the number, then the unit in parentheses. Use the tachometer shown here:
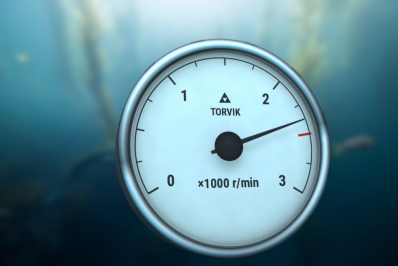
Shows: 2375 (rpm)
